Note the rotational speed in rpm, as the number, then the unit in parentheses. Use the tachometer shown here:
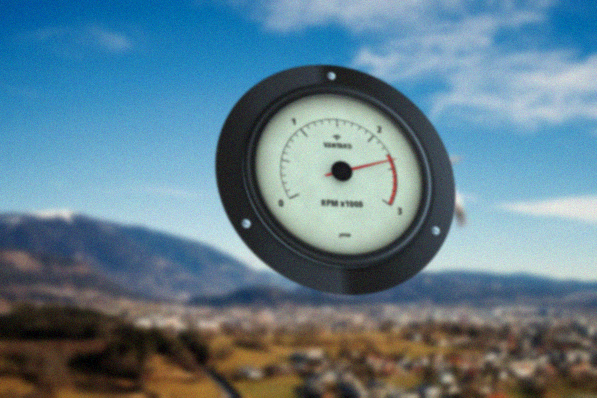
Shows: 2400 (rpm)
